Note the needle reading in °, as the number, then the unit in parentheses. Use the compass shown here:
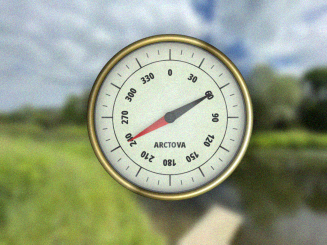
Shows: 240 (°)
